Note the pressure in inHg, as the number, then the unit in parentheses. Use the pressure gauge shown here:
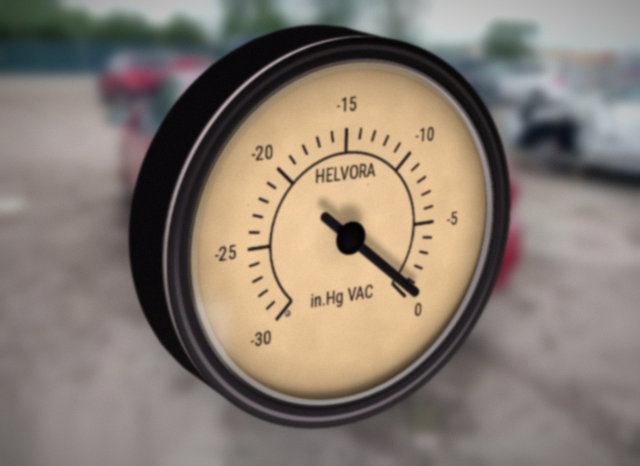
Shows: -0.5 (inHg)
